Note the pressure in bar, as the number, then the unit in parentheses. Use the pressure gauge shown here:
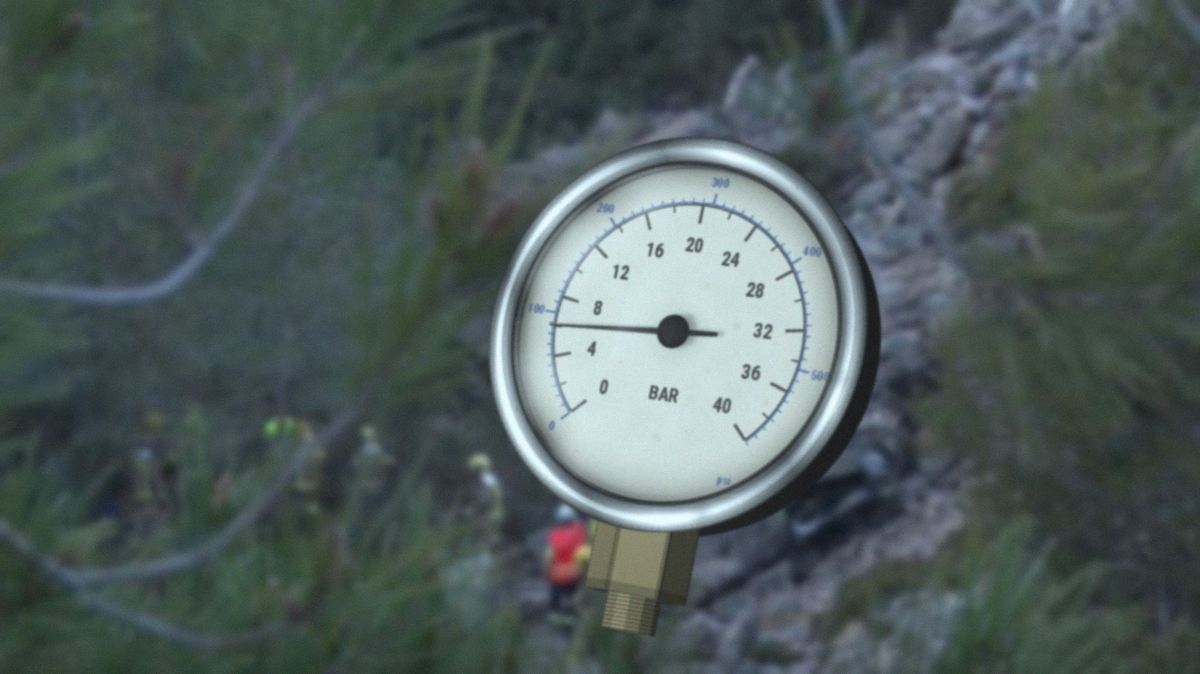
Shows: 6 (bar)
